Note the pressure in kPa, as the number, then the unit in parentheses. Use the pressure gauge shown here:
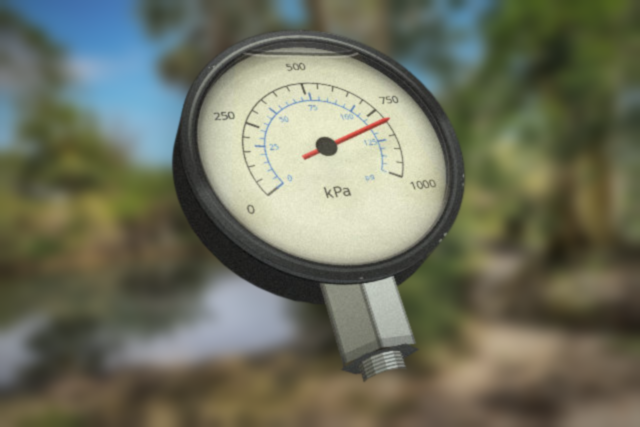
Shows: 800 (kPa)
